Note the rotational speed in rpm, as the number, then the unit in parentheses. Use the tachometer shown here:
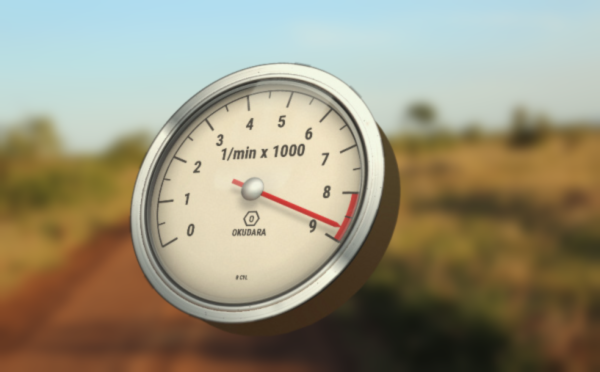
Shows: 8750 (rpm)
